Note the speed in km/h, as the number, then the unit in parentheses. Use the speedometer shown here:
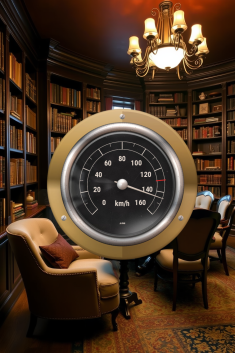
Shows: 145 (km/h)
